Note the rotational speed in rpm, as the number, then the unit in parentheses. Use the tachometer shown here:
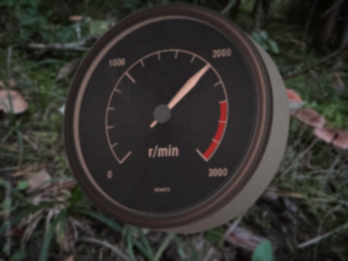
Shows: 2000 (rpm)
